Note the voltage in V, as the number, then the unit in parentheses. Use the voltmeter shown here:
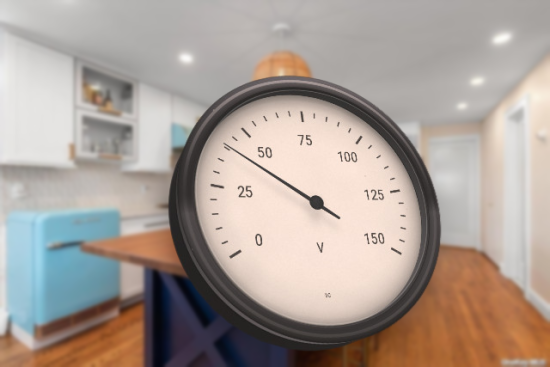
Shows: 40 (V)
